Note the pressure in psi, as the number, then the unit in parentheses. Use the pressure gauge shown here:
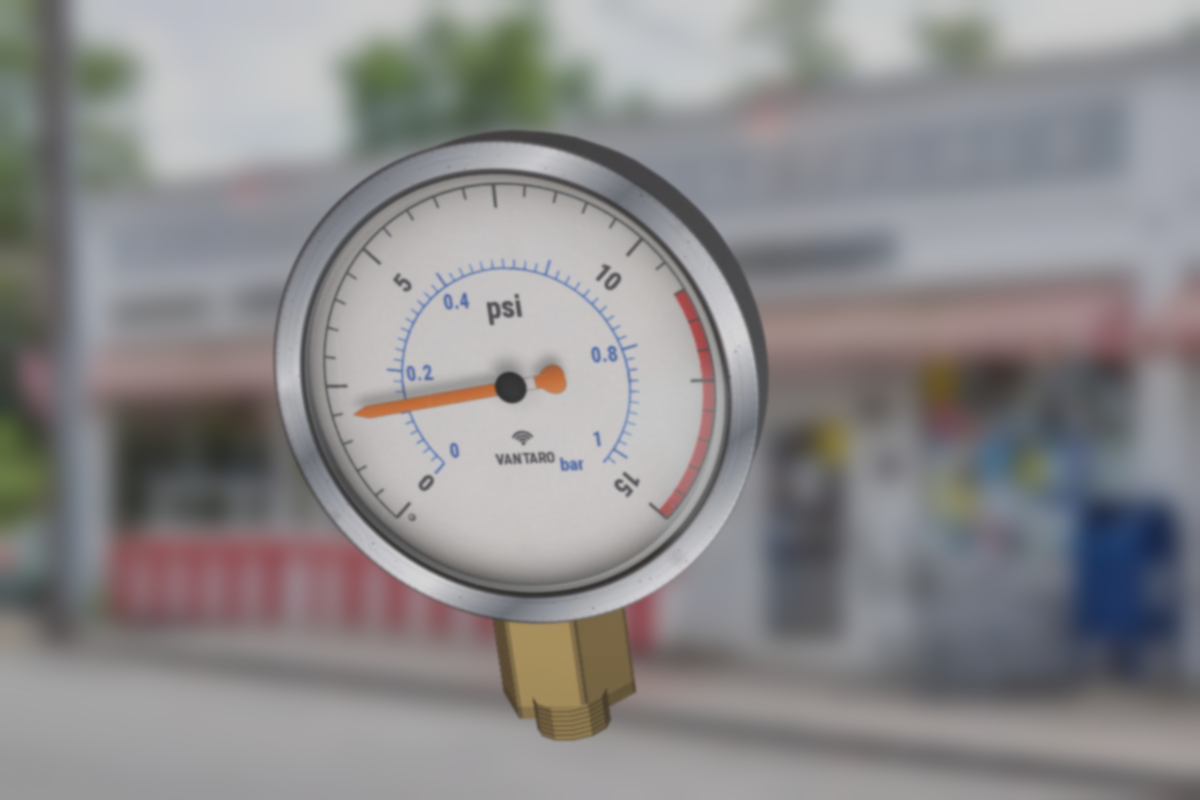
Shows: 2 (psi)
